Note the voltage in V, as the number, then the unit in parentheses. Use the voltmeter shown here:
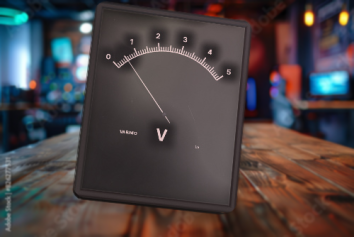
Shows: 0.5 (V)
